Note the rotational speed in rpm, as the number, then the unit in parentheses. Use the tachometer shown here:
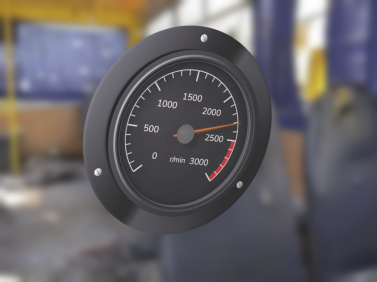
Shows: 2300 (rpm)
